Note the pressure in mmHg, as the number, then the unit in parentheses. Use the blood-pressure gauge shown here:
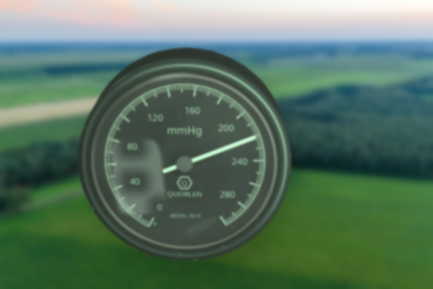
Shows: 220 (mmHg)
